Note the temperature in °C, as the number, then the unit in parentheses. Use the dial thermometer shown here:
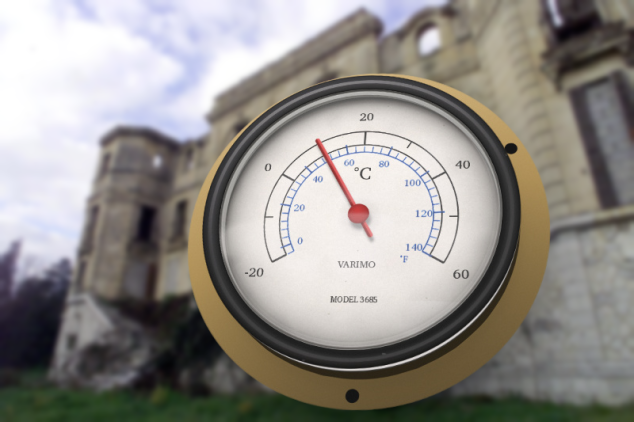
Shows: 10 (°C)
